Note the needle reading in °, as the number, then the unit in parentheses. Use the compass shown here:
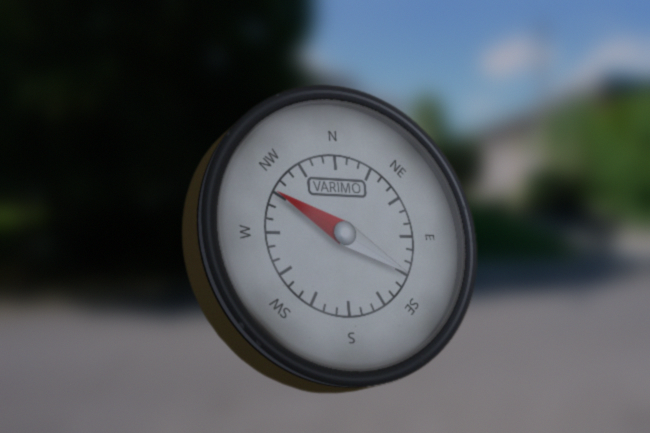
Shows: 300 (°)
